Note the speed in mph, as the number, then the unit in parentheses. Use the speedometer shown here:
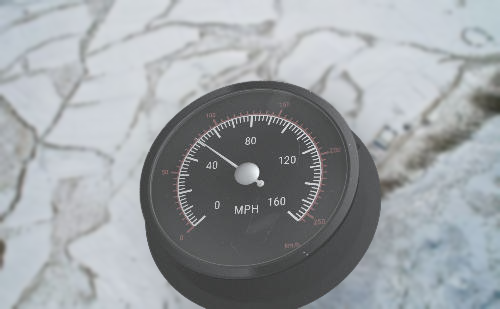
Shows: 50 (mph)
